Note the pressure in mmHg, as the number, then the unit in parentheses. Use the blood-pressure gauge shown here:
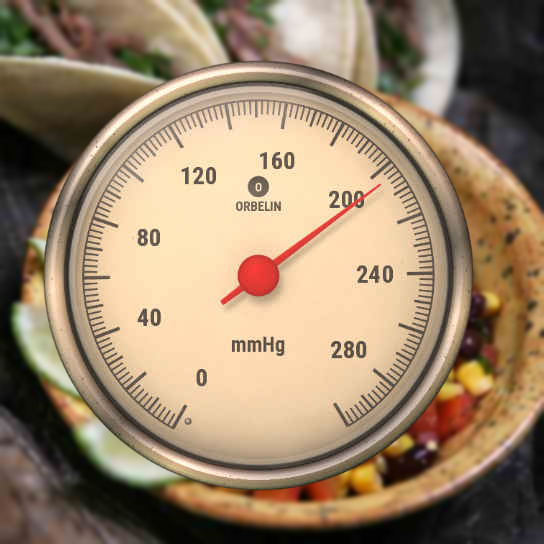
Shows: 204 (mmHg)
